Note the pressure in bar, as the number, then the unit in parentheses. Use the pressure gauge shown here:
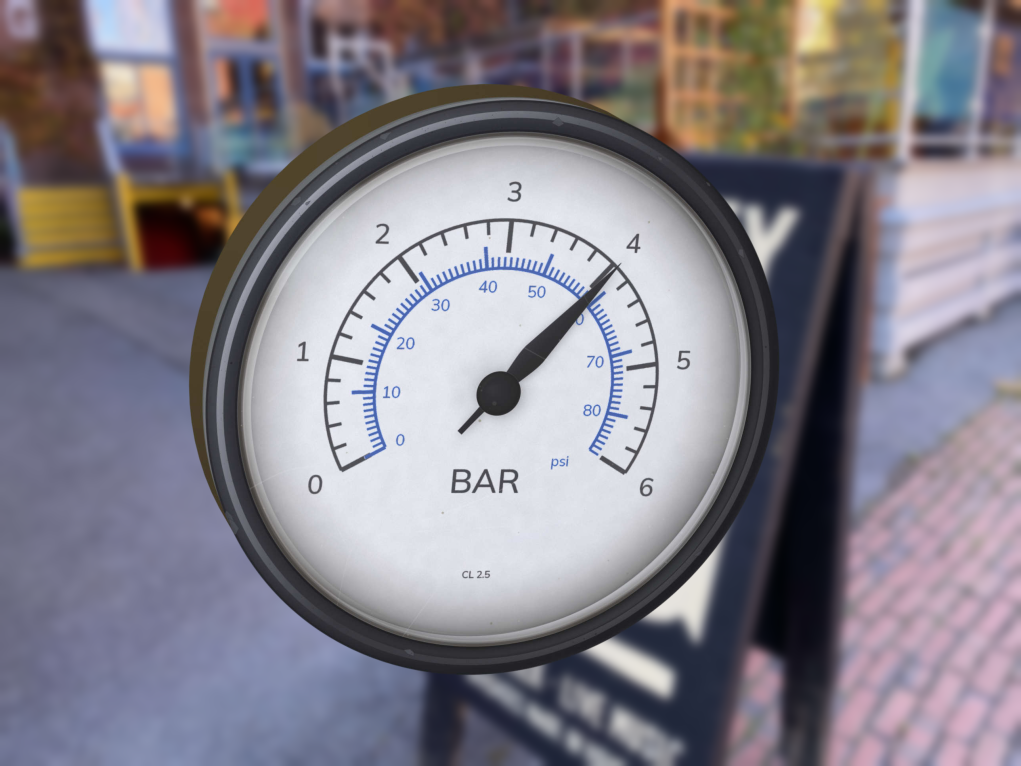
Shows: 4 (bar)
